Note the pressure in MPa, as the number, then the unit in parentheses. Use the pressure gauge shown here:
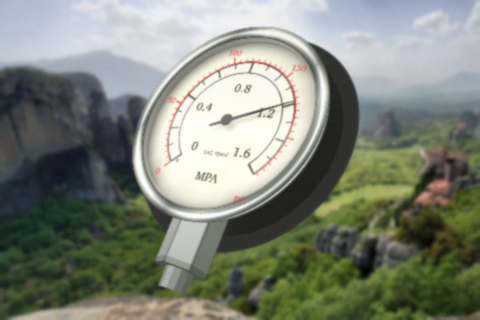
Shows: 1.2 (MPa)
